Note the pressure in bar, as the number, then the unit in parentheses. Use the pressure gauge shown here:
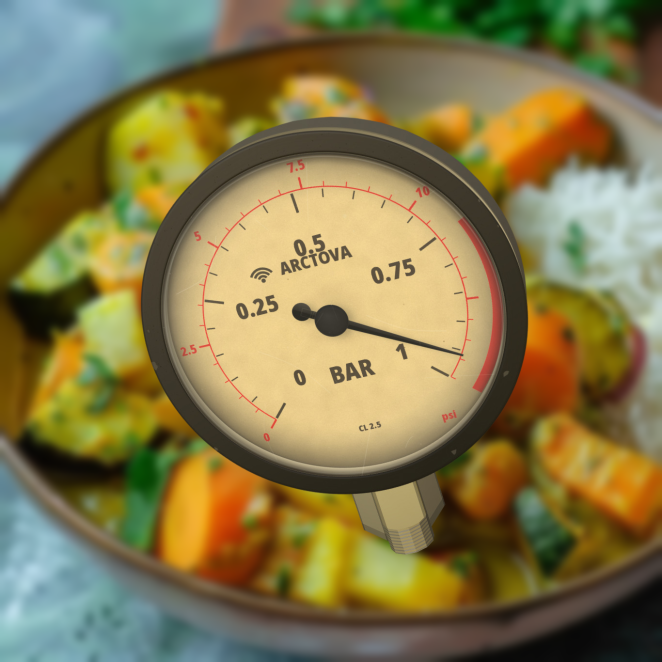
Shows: 0.95 (bar)
